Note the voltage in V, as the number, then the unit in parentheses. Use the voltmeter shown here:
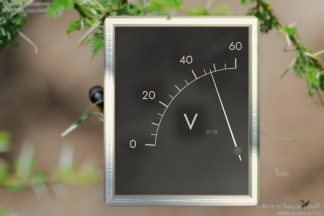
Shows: 47.5 (V)
